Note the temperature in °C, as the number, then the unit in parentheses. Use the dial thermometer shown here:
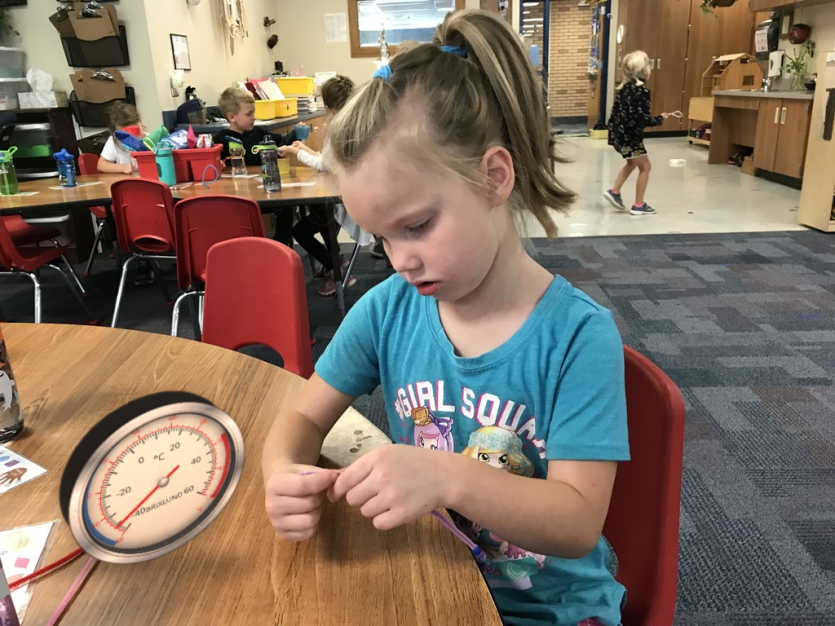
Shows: -35 (°C)
